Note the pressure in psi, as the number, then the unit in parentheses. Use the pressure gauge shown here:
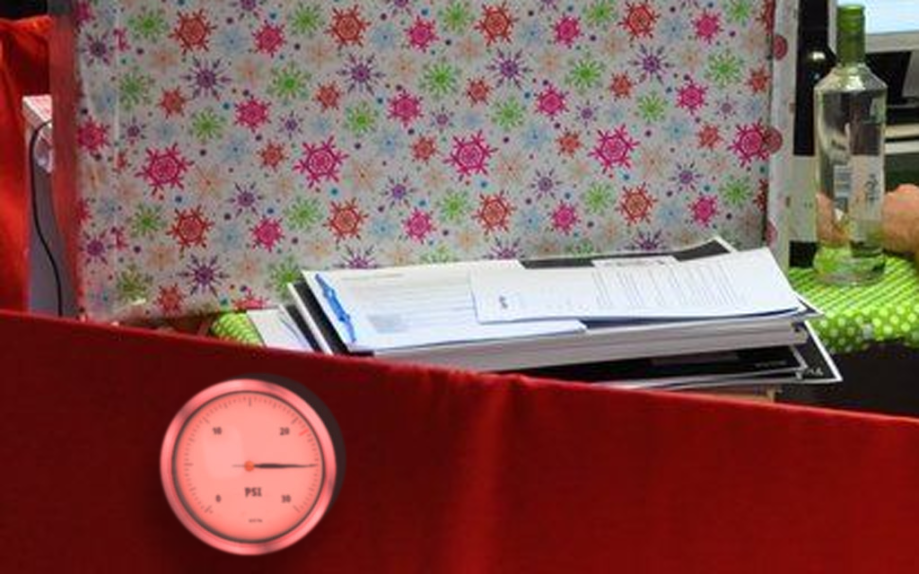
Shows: 25 (psi)
